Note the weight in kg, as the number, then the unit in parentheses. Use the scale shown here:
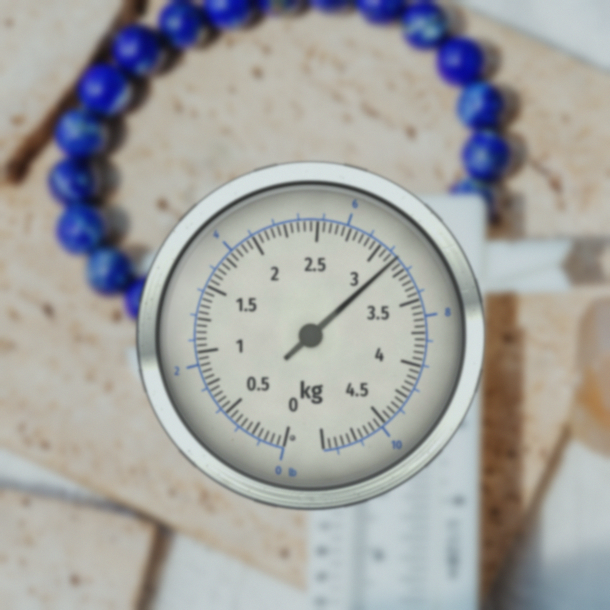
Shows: 3.15 (kg)
